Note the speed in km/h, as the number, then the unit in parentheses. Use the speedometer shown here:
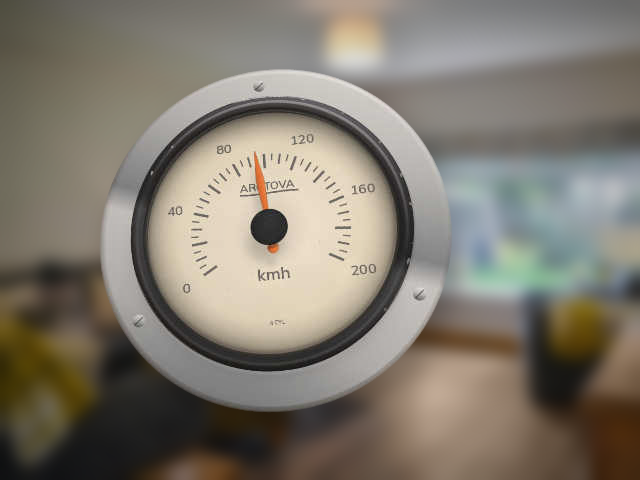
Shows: 95 (km/h)
